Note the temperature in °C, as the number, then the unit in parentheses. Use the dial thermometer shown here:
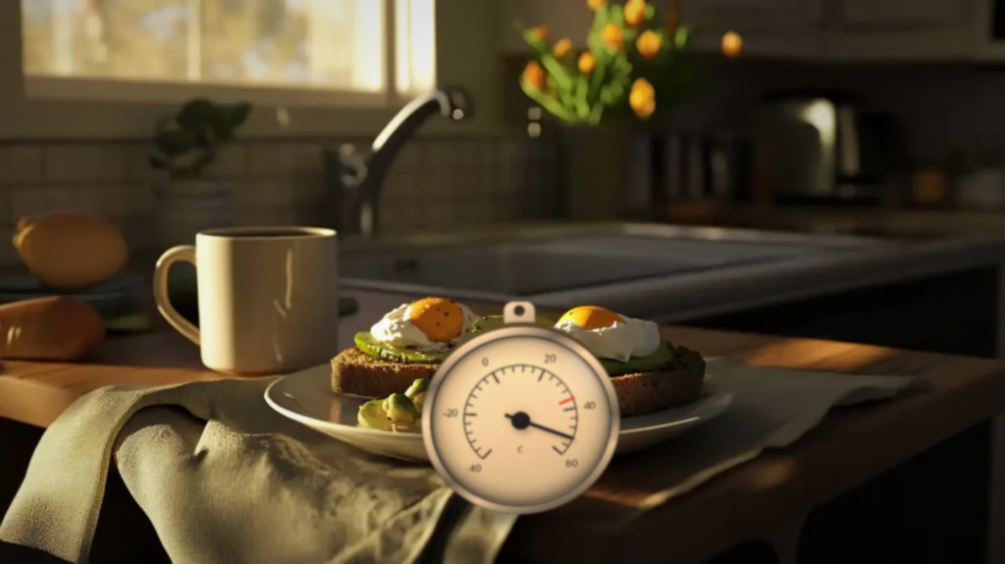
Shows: 52 (°C)
